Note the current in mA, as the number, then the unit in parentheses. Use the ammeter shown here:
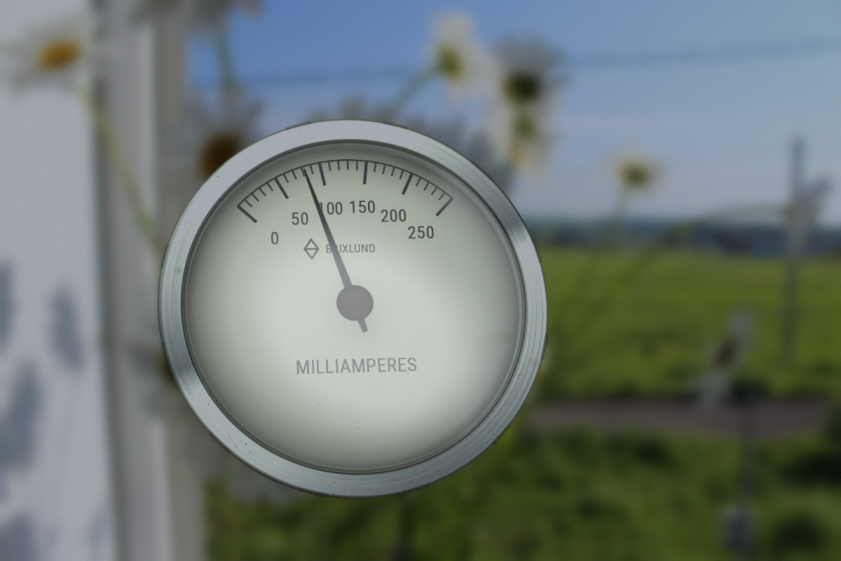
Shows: 80 (mA)
